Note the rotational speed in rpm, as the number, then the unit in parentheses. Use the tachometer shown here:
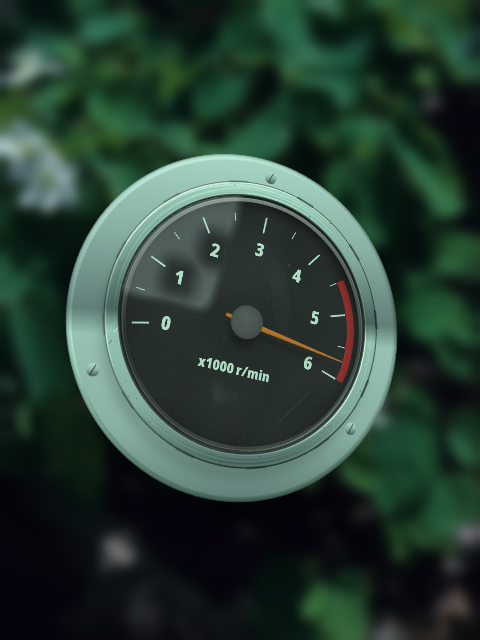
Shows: 5750 (rpm)
